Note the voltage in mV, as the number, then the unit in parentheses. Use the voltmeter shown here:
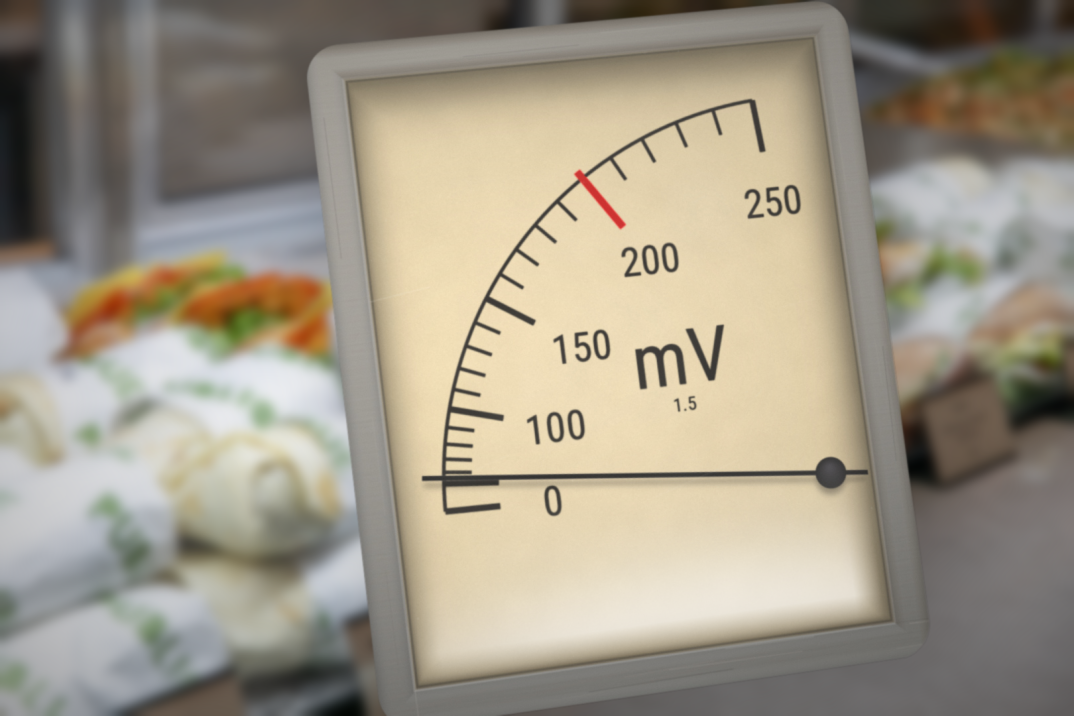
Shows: 55 (mV)
